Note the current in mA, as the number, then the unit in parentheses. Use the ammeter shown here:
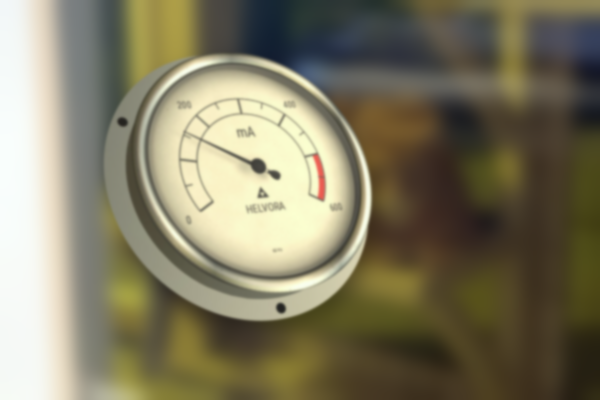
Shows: 150 (mA)
